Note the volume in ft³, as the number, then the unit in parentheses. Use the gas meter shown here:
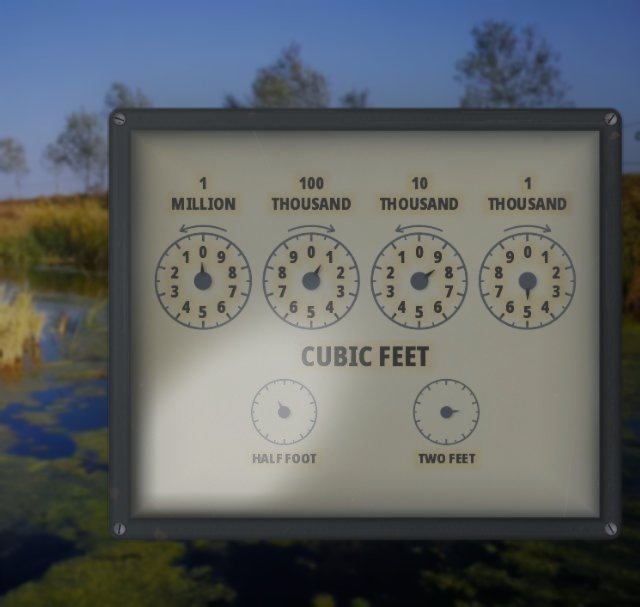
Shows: 8500 (ft³)
